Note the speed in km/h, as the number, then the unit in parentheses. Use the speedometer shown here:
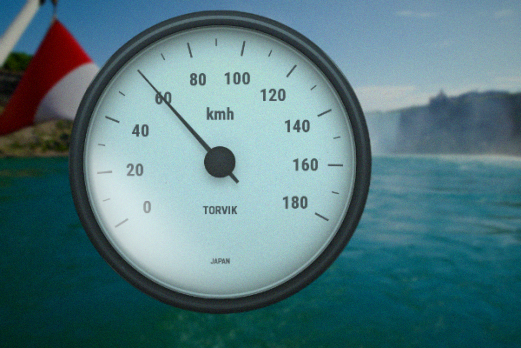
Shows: 60 (km/h)
